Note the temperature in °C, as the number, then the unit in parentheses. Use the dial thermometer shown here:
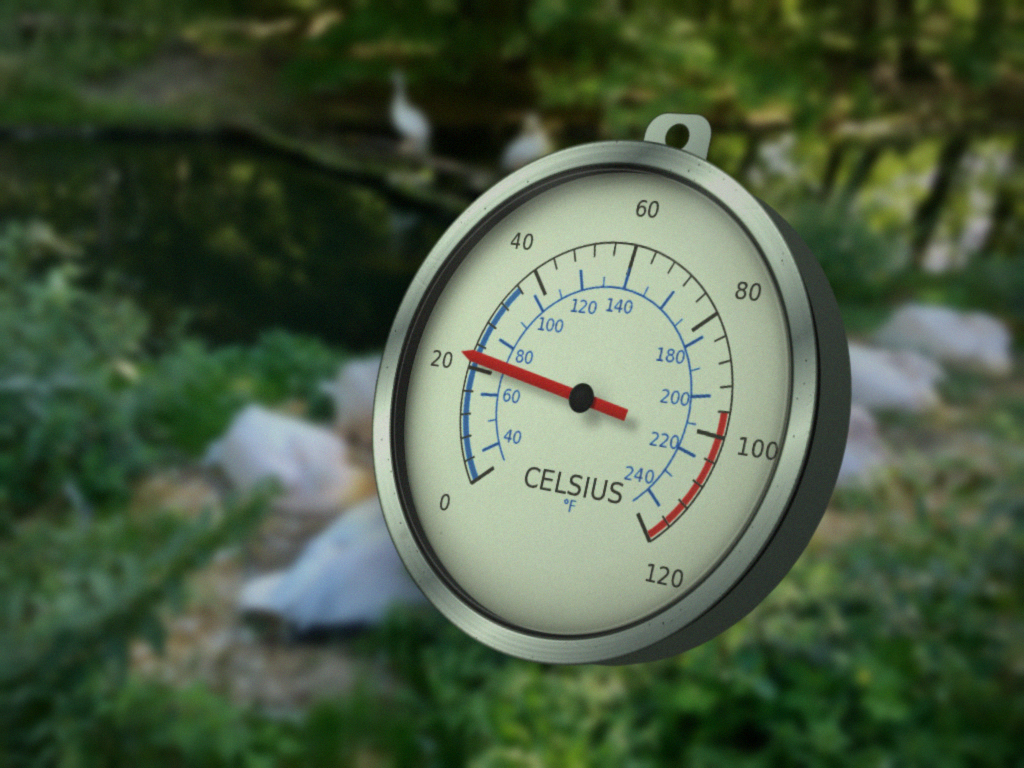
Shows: 22 (°C)
